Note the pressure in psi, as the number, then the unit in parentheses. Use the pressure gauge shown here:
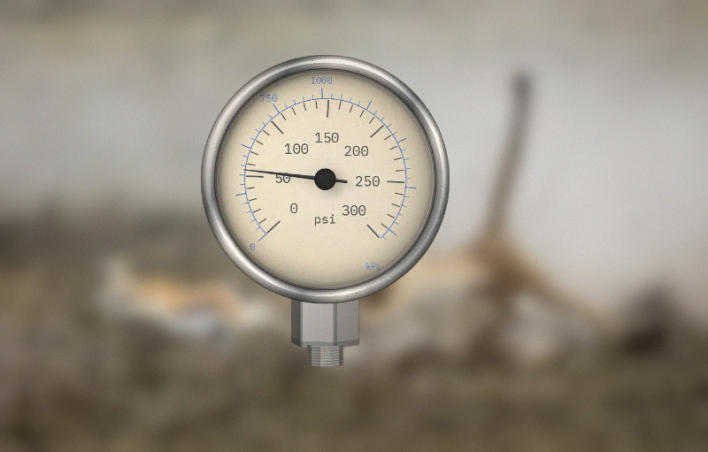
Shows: 55 (psi)
